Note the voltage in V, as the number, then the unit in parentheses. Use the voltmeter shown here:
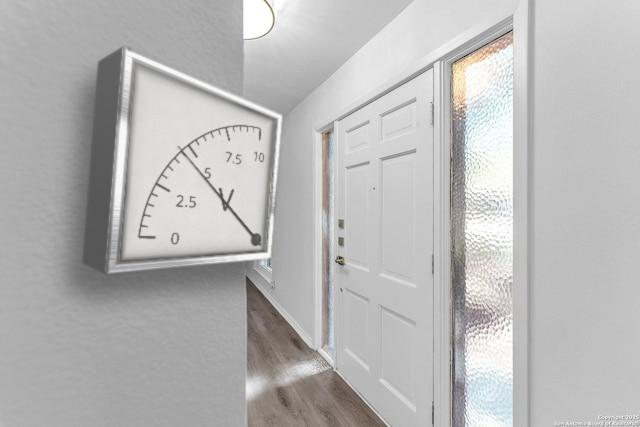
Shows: 4.5 (V)
